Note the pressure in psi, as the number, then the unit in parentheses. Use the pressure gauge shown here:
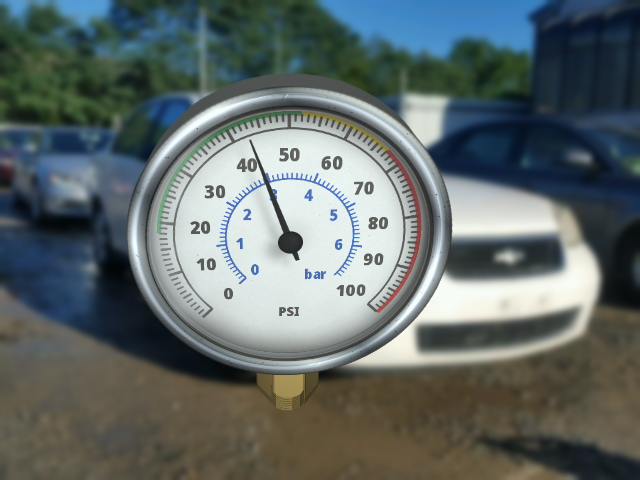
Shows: 43 (psi)
